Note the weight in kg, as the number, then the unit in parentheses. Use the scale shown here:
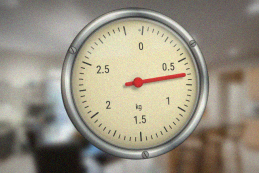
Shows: 0.65 (kg)
